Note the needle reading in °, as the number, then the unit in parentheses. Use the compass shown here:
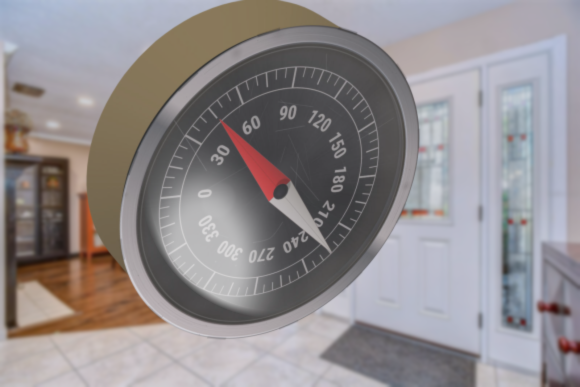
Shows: 45 (°)
